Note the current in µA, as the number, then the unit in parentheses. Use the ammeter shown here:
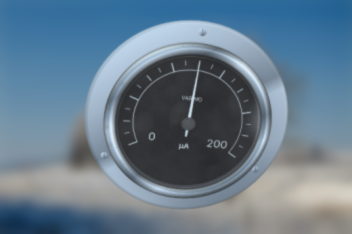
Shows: 100 (µA)
